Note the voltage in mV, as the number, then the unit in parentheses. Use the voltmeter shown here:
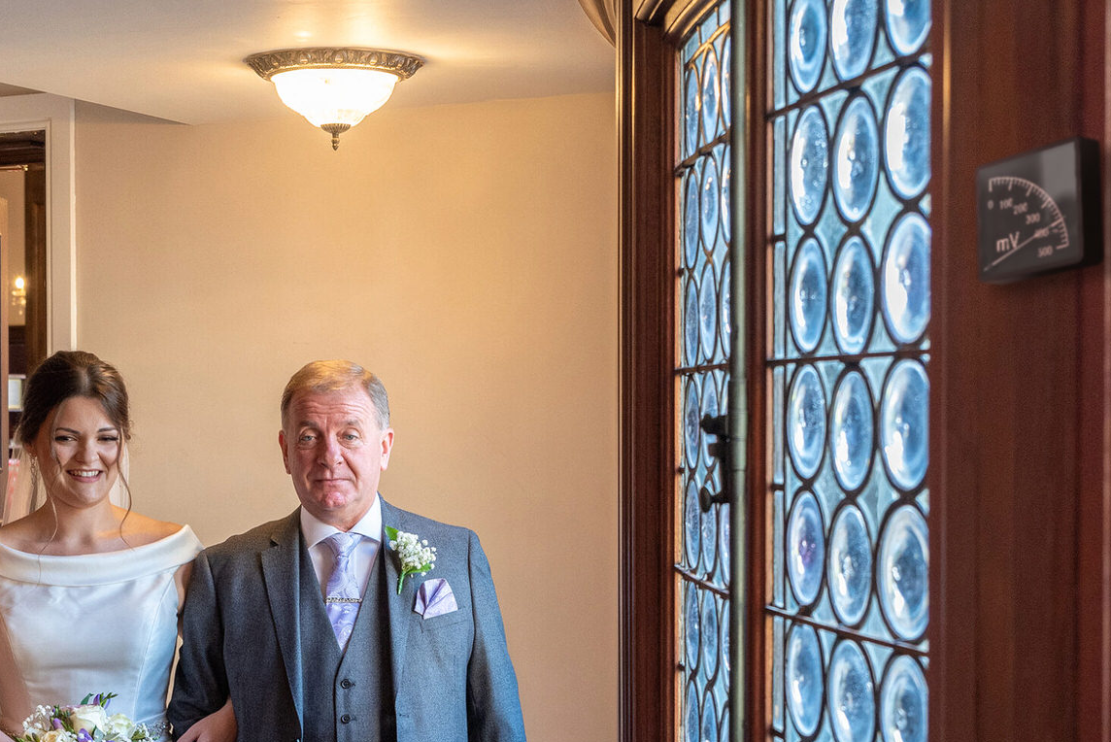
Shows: 400 (mV)
